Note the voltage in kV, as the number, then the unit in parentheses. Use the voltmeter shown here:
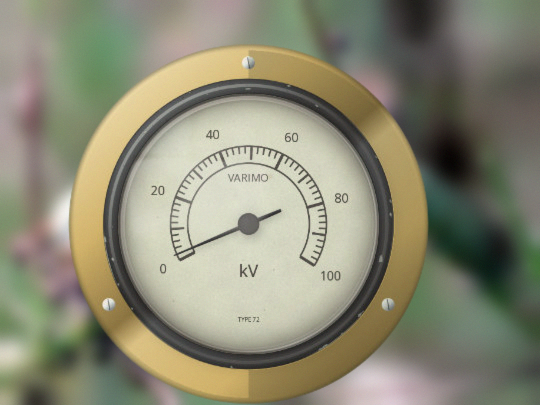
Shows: 2 (kV)
